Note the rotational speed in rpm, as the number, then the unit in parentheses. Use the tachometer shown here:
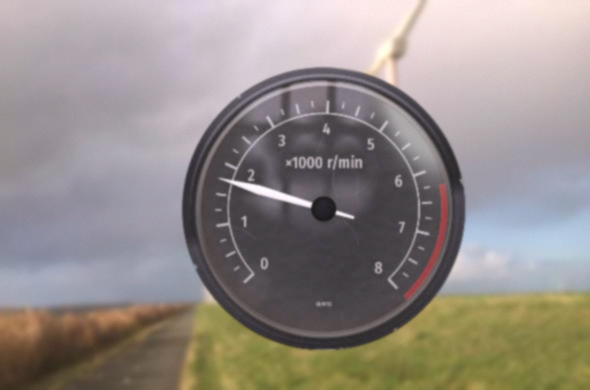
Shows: 1750 (rpm)
